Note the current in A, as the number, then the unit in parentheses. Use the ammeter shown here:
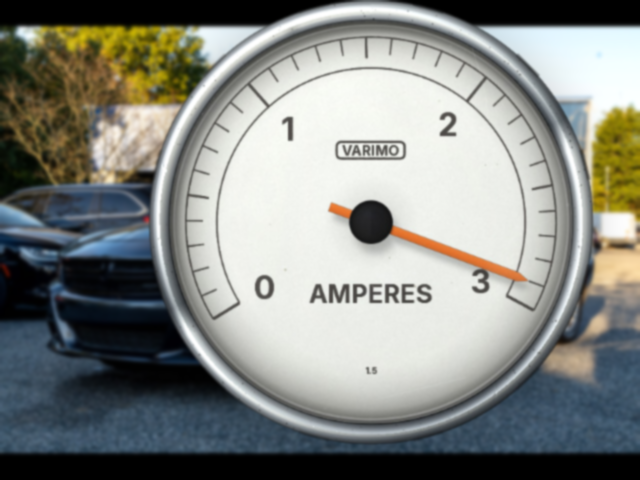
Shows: 2.9 (A)
